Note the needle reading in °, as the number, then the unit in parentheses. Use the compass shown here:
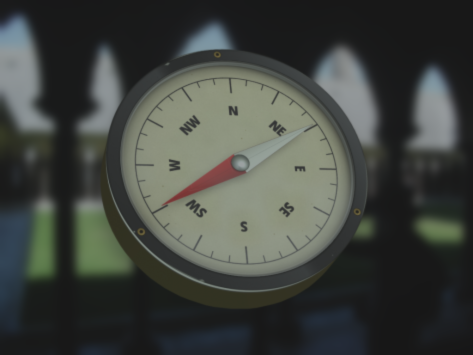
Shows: 240 (°)
